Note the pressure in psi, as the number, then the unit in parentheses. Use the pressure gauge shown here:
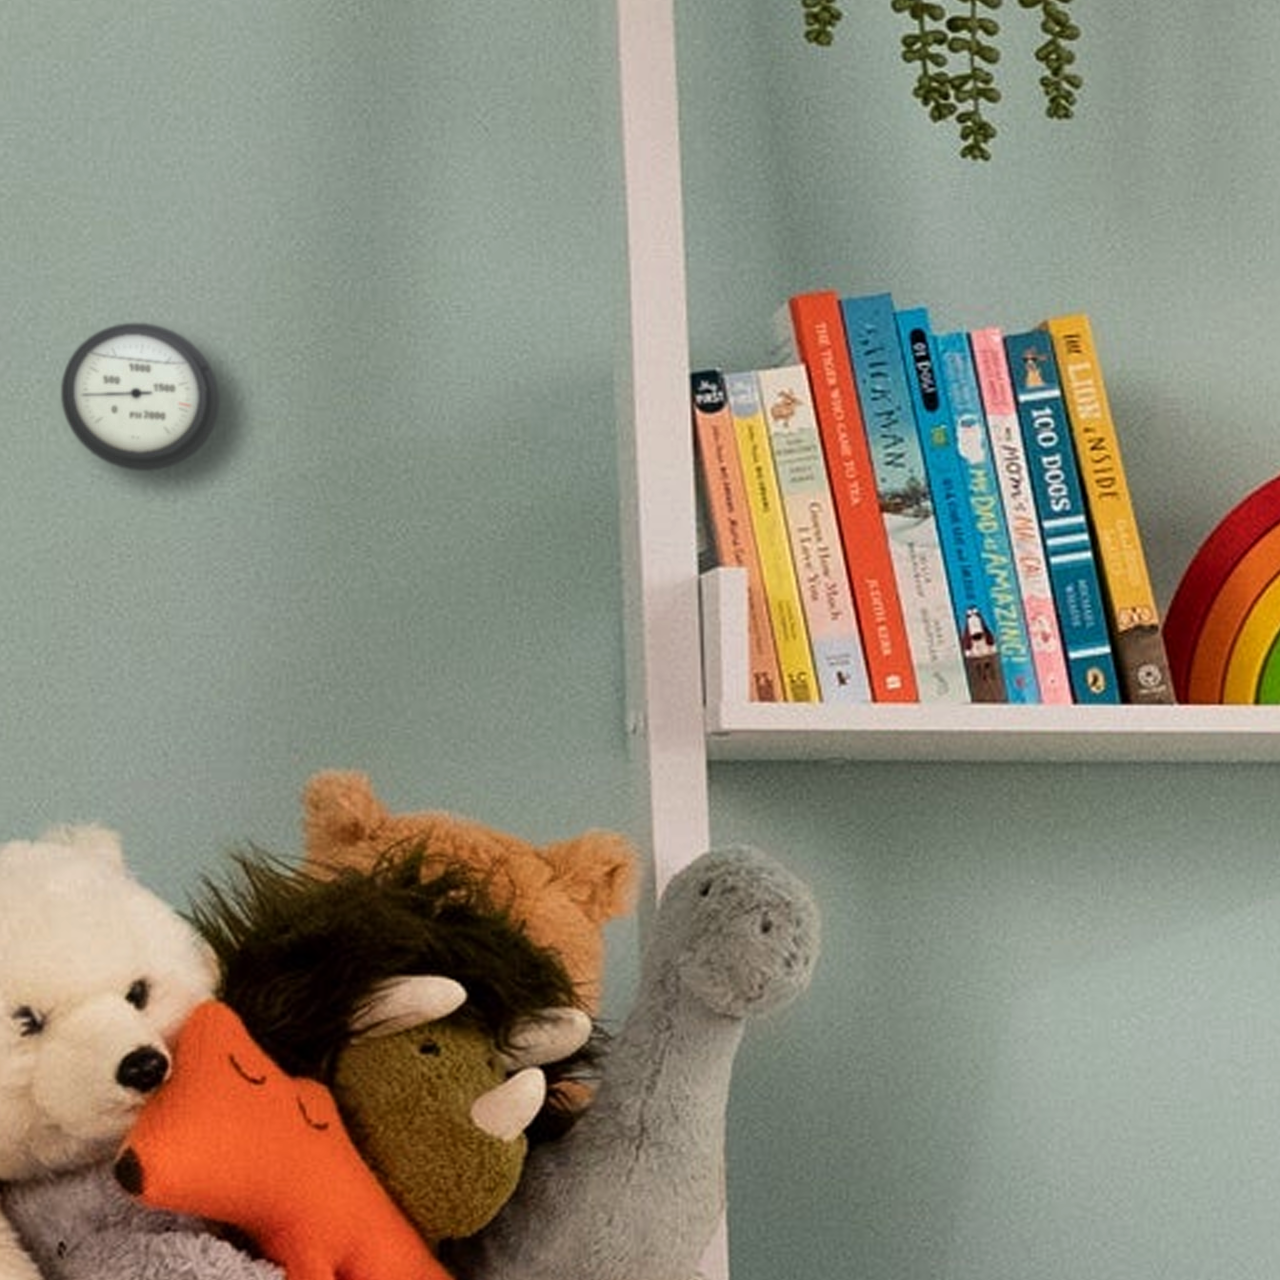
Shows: 250 (psi)
